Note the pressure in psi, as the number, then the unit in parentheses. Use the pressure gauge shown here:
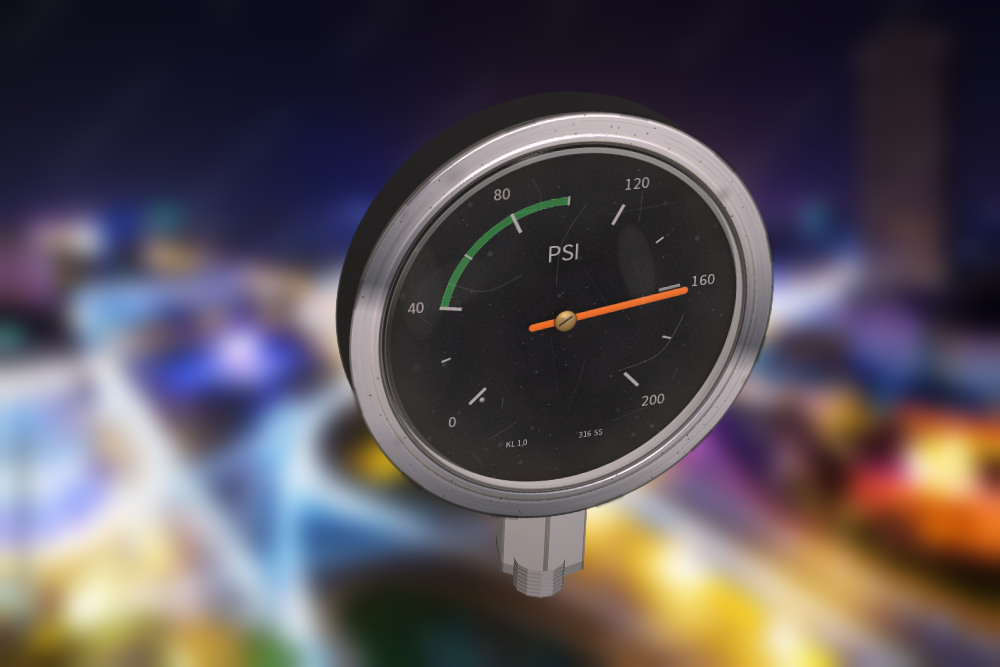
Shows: 160 (psi)
